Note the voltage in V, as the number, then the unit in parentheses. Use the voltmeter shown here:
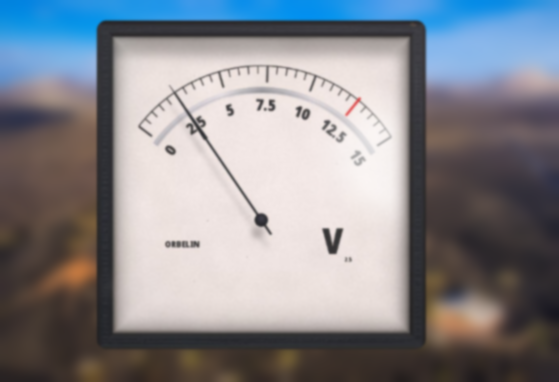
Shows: 2.5 (V)
